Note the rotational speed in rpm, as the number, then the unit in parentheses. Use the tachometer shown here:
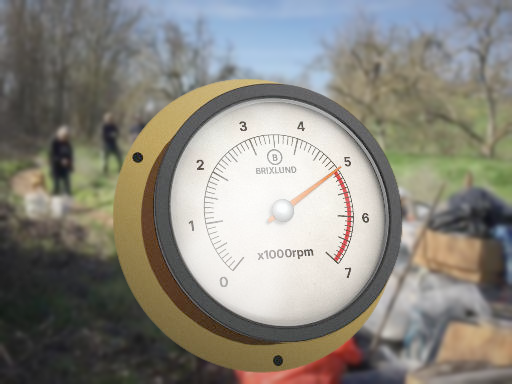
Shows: 5000 (rpm)
